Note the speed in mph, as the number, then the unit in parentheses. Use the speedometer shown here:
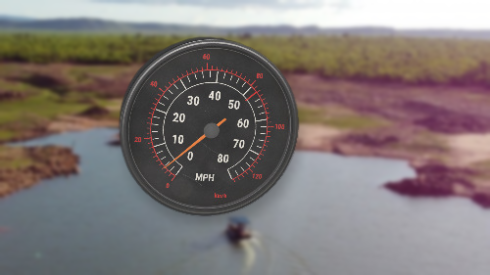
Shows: 4 (mph)
